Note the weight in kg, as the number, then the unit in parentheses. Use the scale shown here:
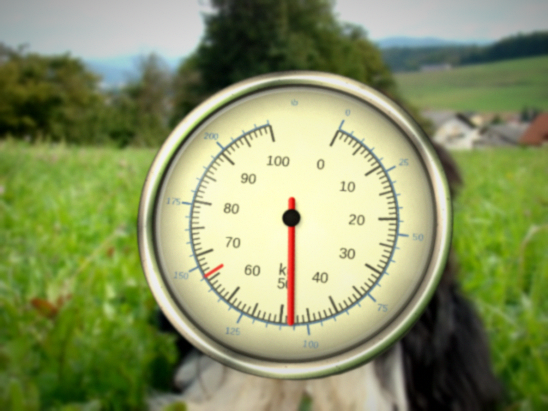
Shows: 48 (kg)
